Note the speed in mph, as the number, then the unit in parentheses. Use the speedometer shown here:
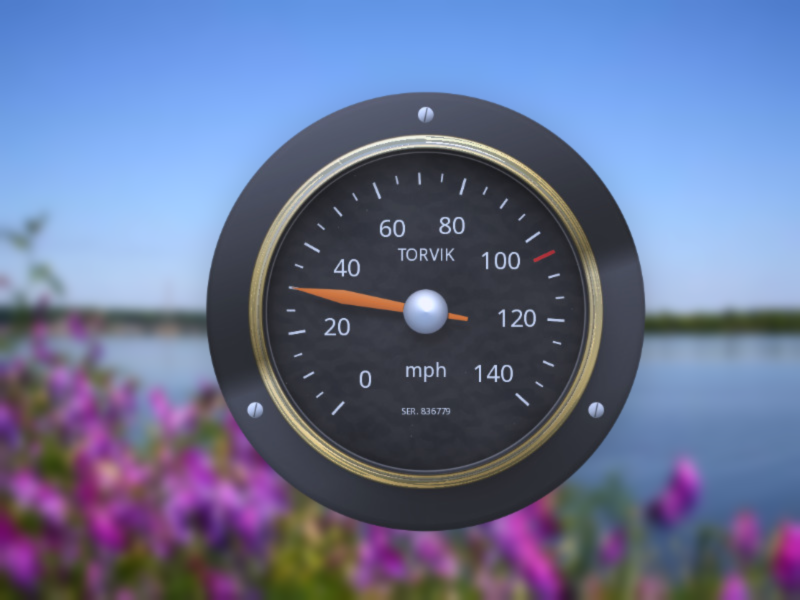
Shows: 30 (mph)
